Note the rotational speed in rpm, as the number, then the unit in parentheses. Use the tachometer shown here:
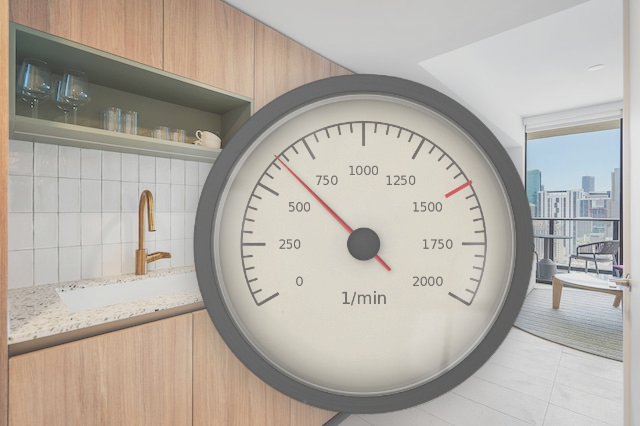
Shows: 625 (rpm)
